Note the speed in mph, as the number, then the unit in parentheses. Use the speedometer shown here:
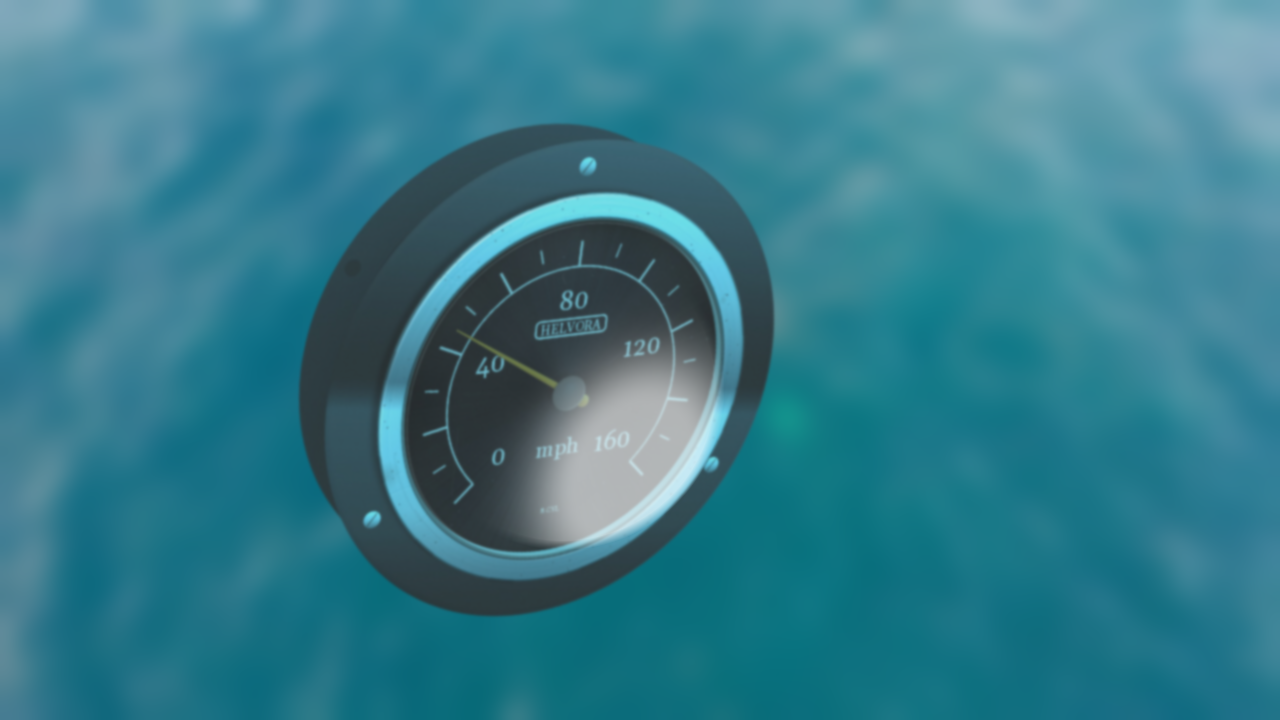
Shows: 45 (mph)
